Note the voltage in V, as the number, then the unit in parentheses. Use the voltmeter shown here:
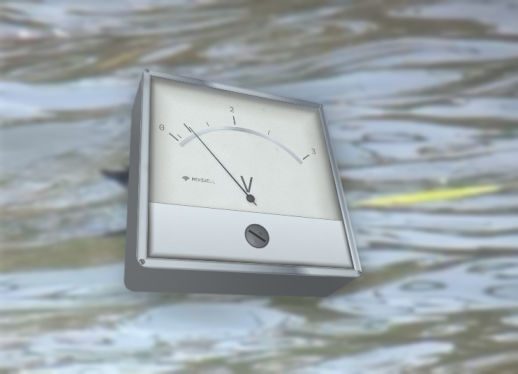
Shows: 1 (V)
